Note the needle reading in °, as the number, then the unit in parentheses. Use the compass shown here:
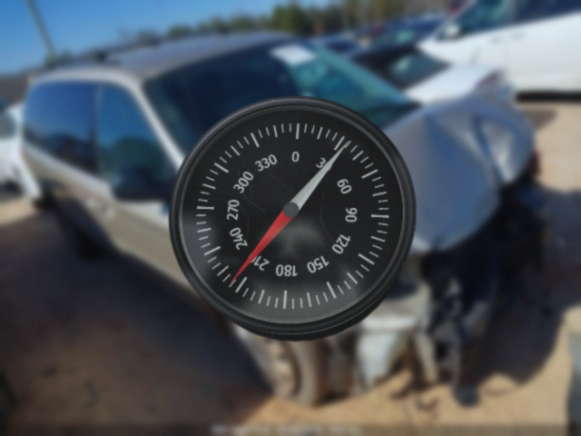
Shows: 215 (°)
